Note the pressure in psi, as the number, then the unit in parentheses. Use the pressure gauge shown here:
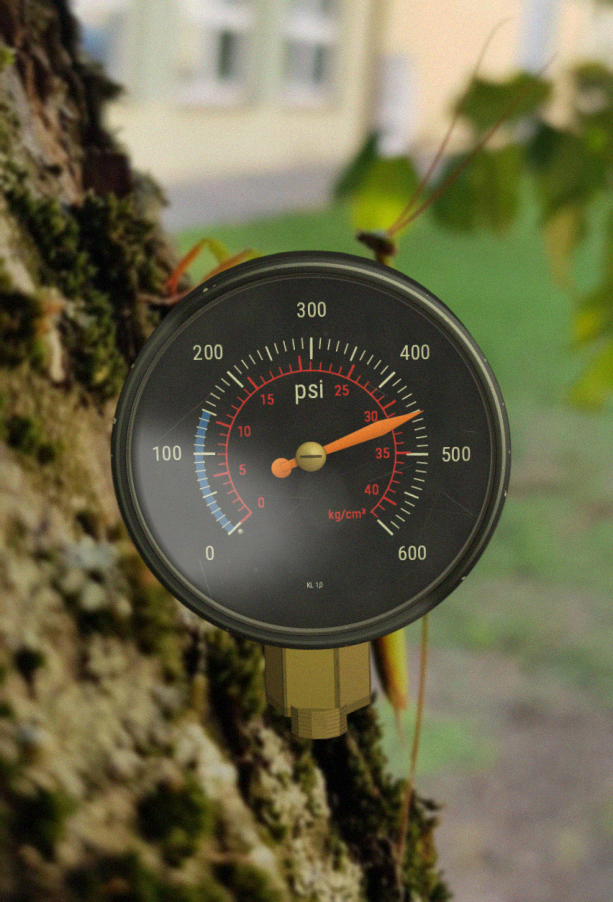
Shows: 450 (psi)
